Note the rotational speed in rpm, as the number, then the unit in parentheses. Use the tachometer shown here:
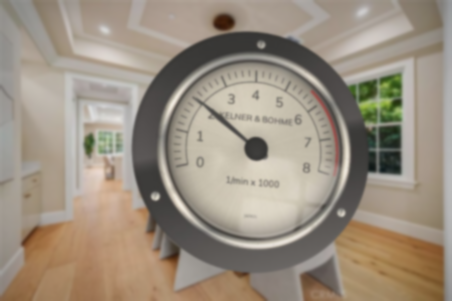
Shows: 2000 (rpm)
